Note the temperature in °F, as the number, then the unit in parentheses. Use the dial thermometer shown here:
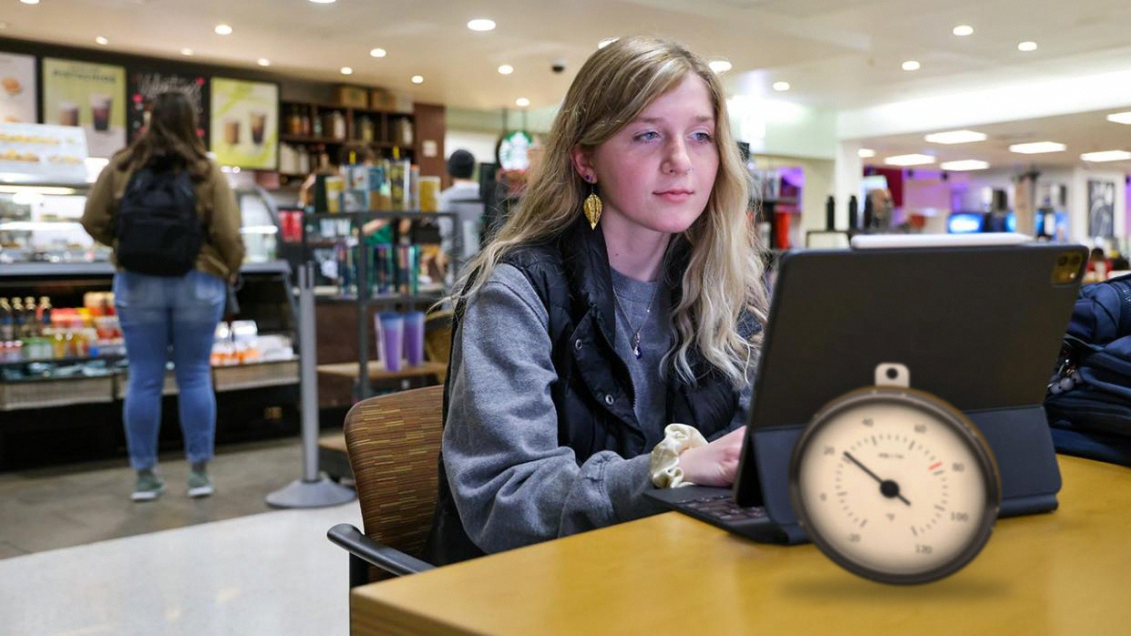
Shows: 24 (°F)
